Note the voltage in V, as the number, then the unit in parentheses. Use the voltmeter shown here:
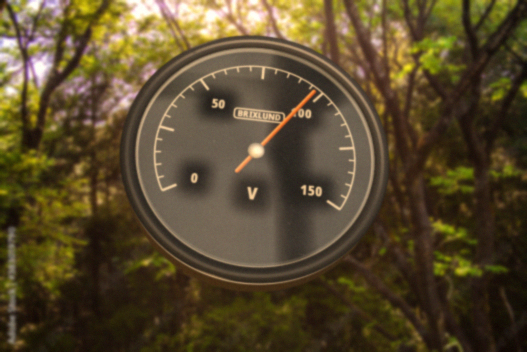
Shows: 97.5 (V)
